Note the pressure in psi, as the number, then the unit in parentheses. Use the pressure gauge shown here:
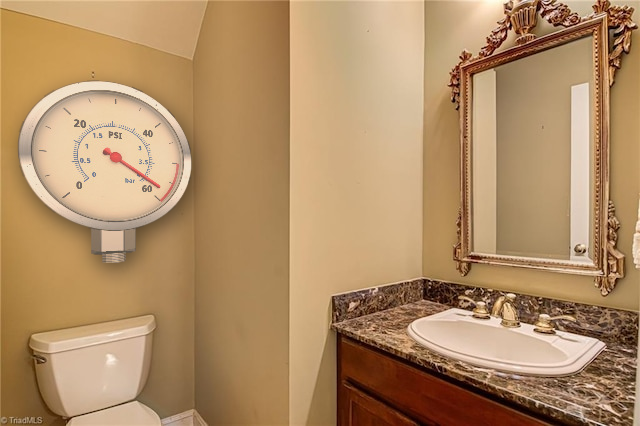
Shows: 57.5 (psi)
